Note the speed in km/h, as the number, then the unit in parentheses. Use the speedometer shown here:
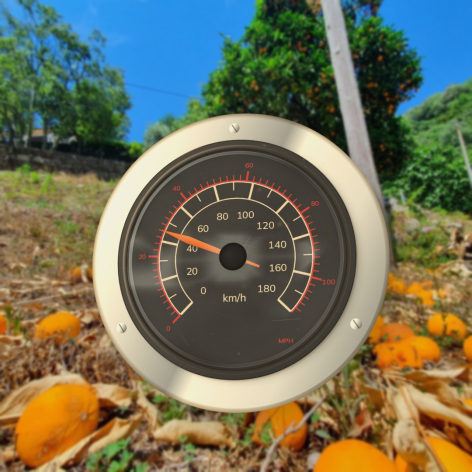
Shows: 45 (km/h)
